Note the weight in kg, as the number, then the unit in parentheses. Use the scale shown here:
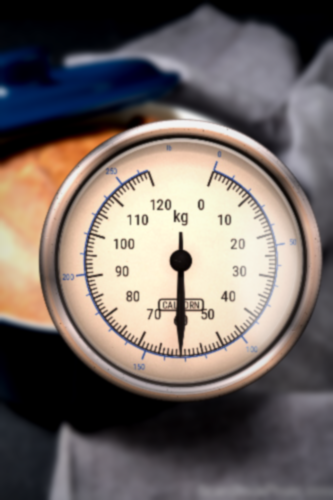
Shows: 60 (kg)
